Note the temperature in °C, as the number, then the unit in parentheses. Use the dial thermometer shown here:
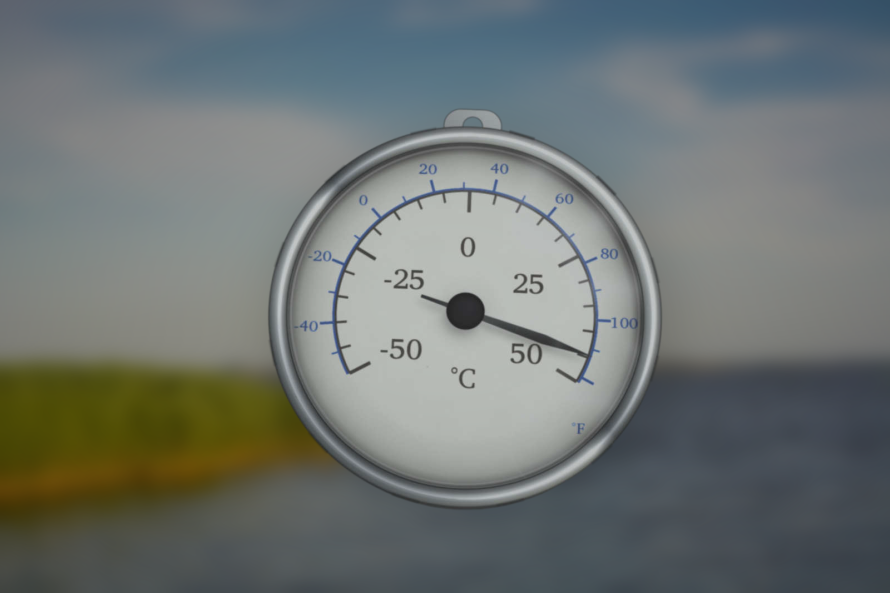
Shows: 45 (°C)
